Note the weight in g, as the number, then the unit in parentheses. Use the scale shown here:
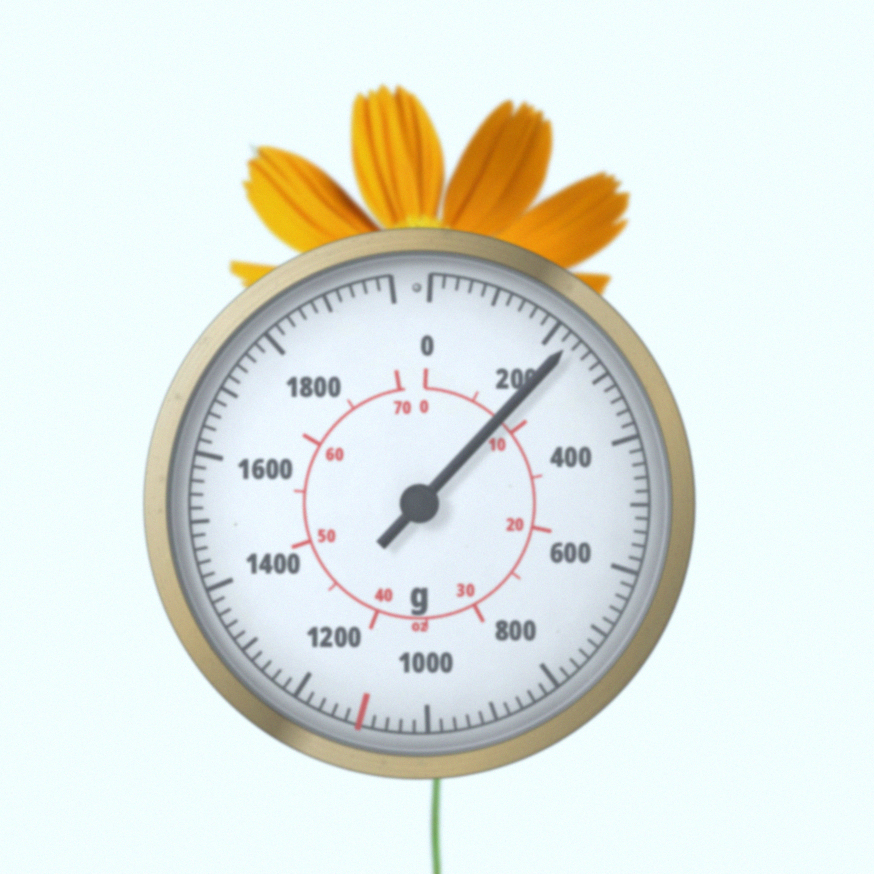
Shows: 230 (g)
